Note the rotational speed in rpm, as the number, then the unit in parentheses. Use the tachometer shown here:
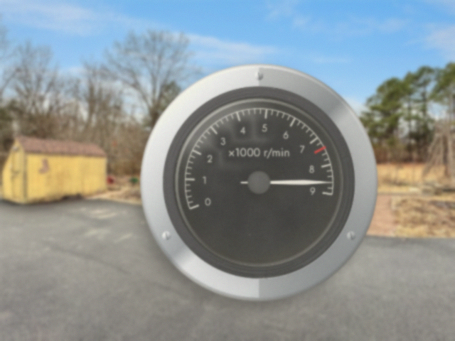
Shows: 8600 (rpm)
